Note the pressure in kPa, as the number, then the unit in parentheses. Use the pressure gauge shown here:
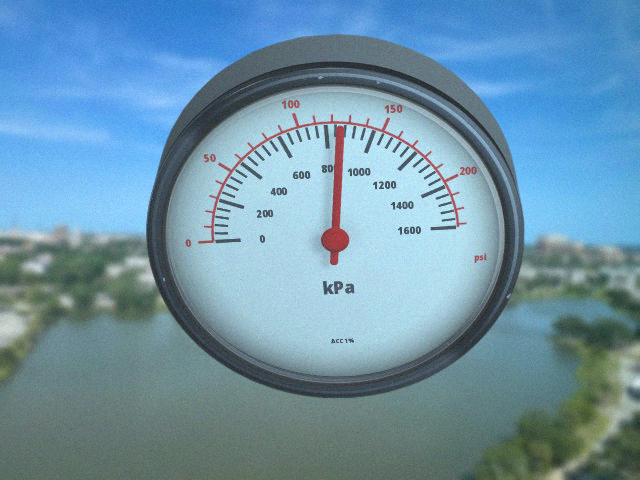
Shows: 860 (kPa)
